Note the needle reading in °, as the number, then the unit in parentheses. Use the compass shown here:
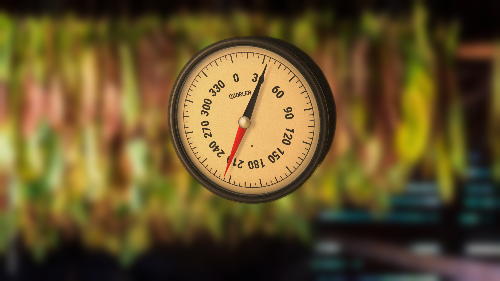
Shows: 215 (°)
